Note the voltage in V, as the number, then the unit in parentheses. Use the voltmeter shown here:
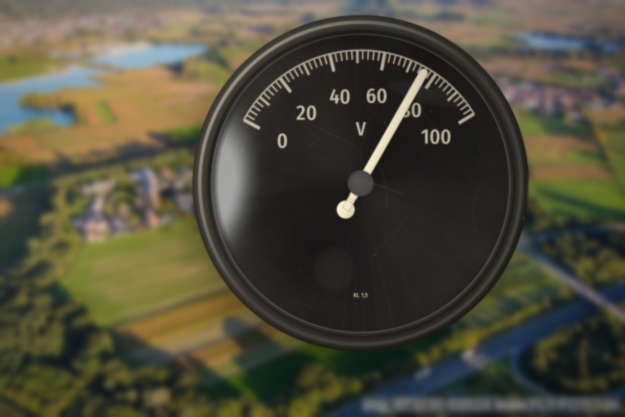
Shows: 76 (V)
